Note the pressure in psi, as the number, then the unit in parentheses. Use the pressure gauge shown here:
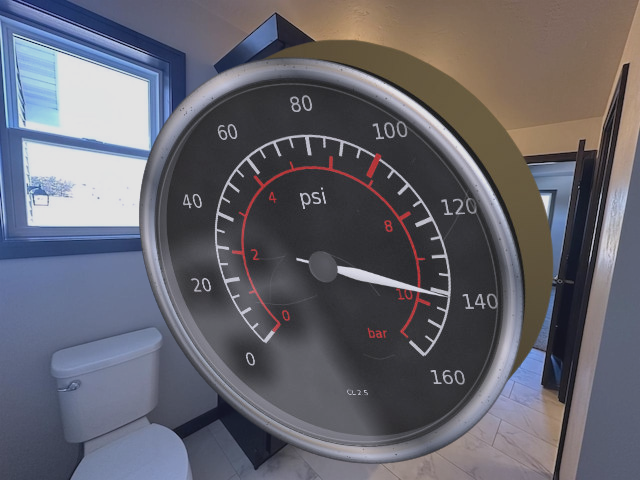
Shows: 140 (psi)
